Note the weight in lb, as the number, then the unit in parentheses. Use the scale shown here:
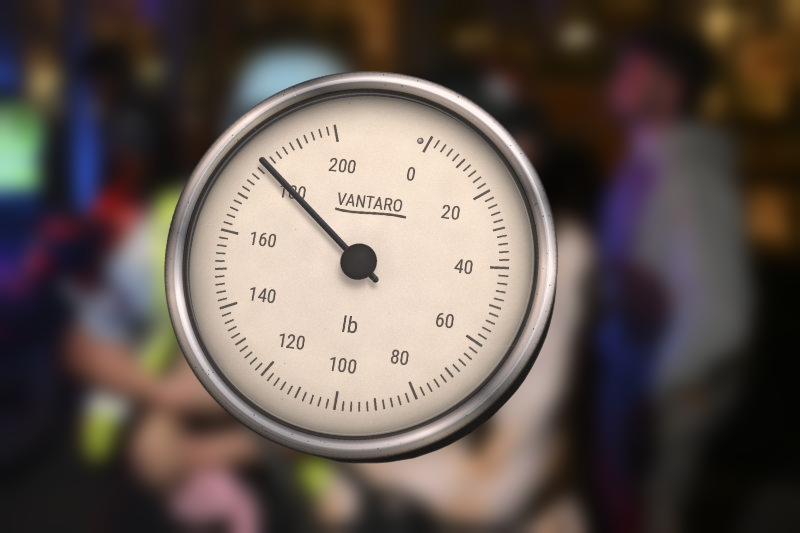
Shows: 180 (lb)
